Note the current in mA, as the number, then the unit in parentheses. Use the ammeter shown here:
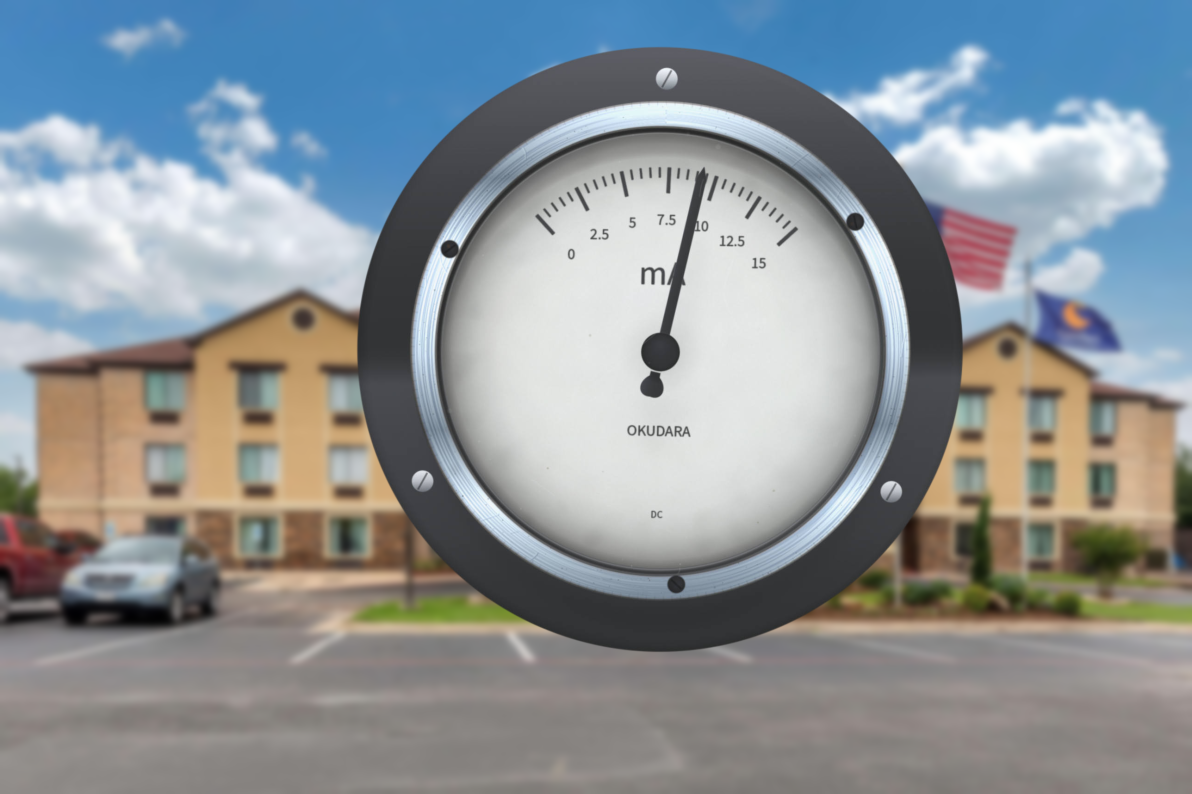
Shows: 9.25 (mA)
